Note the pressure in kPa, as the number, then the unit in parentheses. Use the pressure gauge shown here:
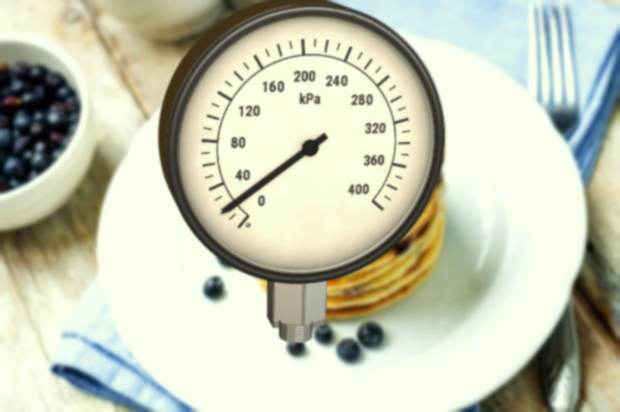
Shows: 20 (kPa)
